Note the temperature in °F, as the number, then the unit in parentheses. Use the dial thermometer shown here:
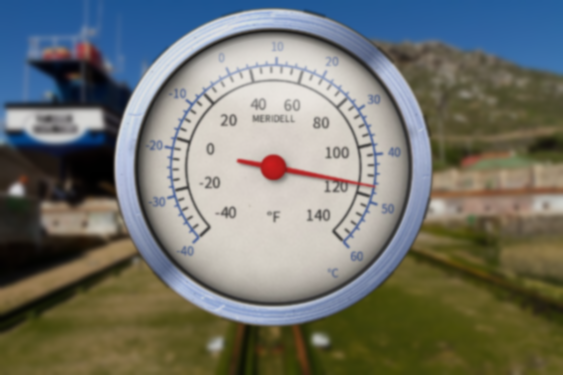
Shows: 116 (°F)
